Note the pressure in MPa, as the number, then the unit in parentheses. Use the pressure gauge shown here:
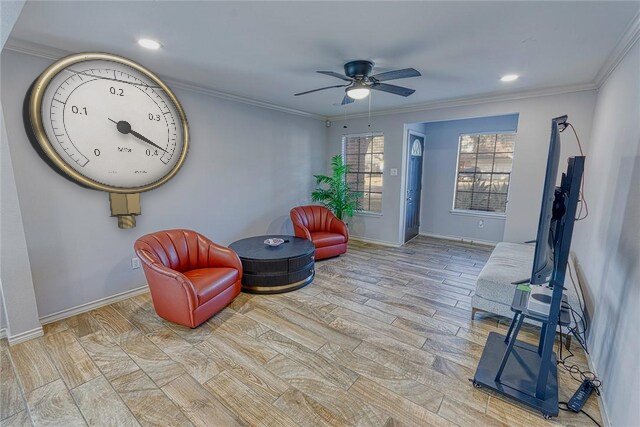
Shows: 0.38 (MPa)
